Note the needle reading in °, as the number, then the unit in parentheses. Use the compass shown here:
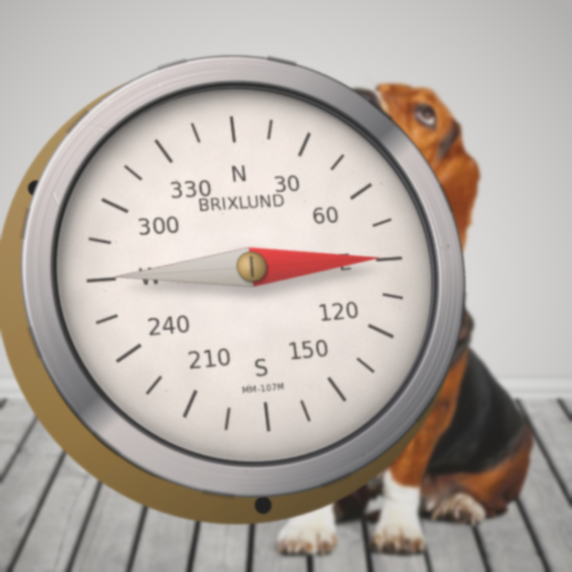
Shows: 90 (°)
